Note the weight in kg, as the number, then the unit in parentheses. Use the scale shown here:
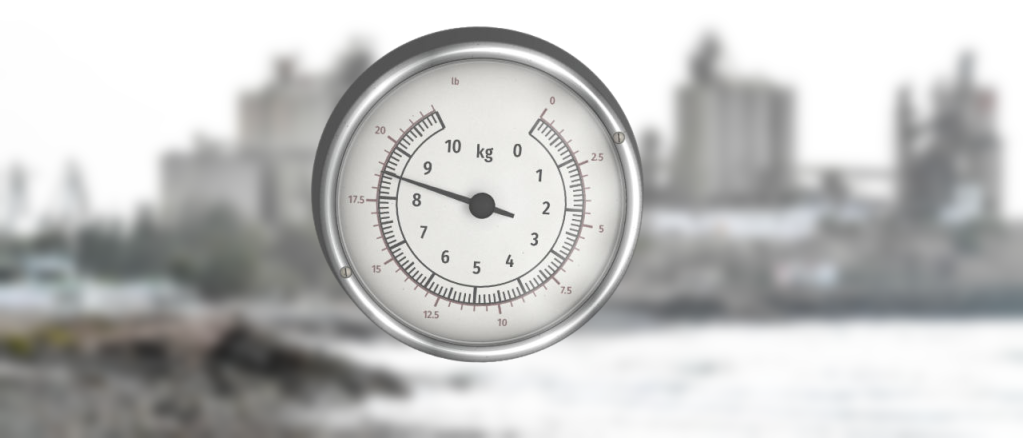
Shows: 8.5 (kg)
